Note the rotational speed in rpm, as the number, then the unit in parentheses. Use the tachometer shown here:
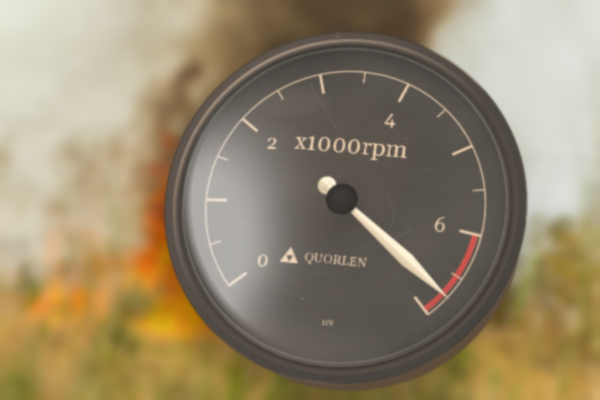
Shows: 6750 (rpm)
